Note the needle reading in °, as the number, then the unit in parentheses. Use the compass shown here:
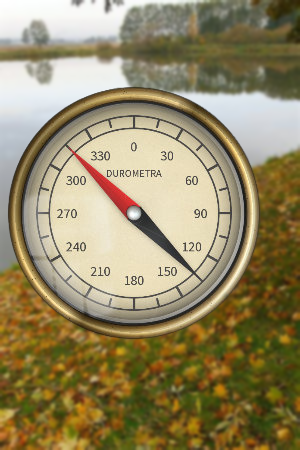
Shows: 315 (°)
